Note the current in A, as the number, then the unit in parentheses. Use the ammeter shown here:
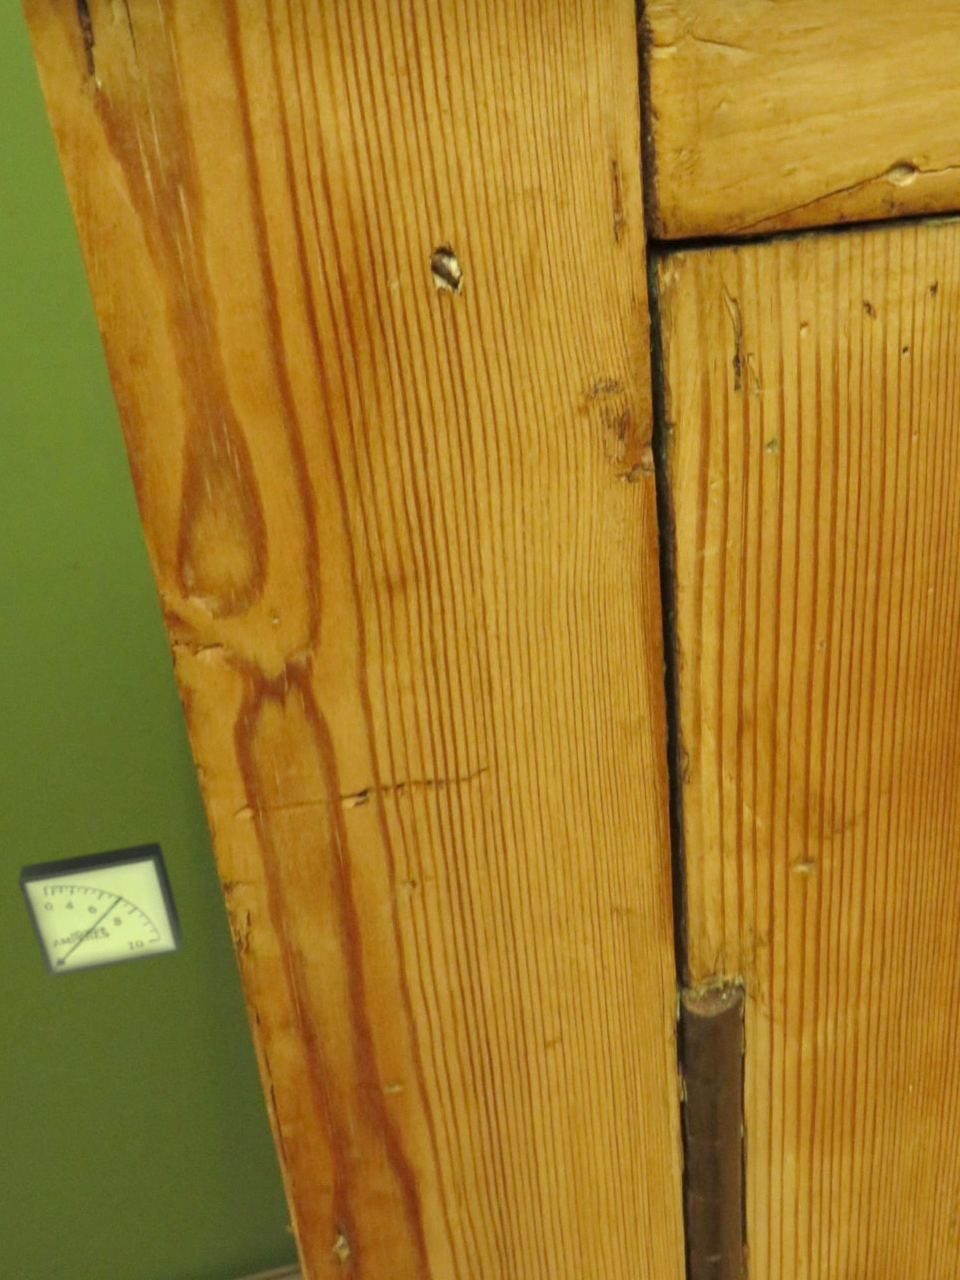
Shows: 7 (A)
